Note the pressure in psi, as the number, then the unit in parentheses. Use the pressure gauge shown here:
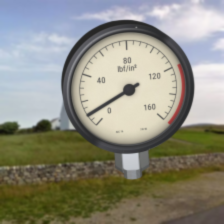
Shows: 10 (psi)
